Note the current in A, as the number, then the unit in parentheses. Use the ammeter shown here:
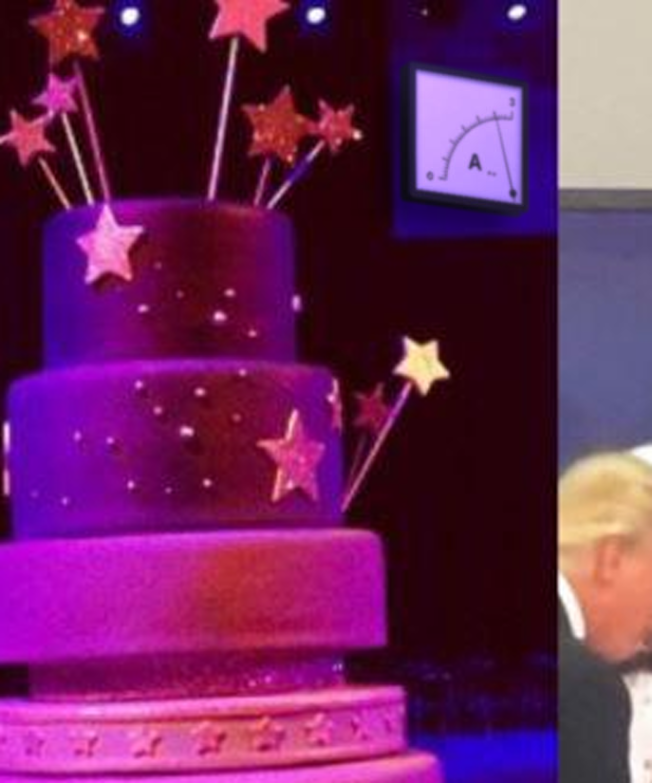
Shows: 2.5 (A)
